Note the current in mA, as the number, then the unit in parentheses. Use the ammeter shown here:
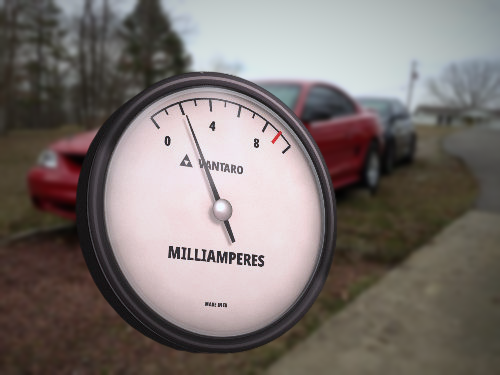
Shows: 2 (mA)
